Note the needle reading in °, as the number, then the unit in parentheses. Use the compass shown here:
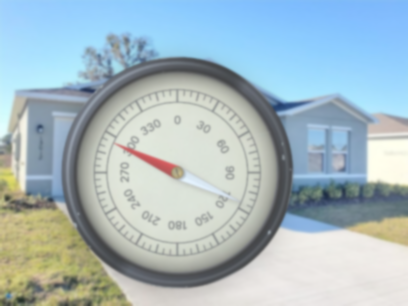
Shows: 295 (°)
